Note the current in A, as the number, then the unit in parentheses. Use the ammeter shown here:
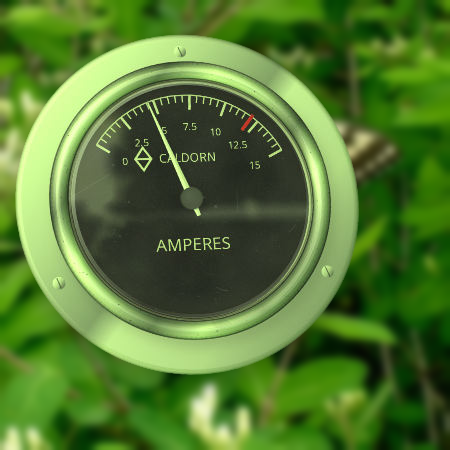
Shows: 4.5 (A)
